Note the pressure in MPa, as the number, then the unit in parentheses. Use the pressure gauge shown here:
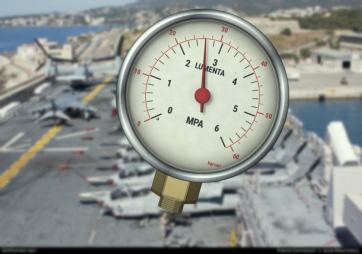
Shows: 2.6 (MPa)
